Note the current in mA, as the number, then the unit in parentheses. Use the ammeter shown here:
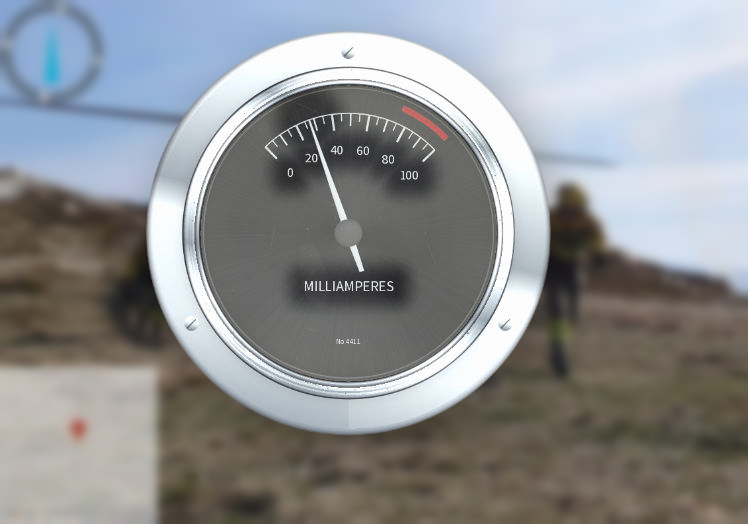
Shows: 27.5 (mA)
